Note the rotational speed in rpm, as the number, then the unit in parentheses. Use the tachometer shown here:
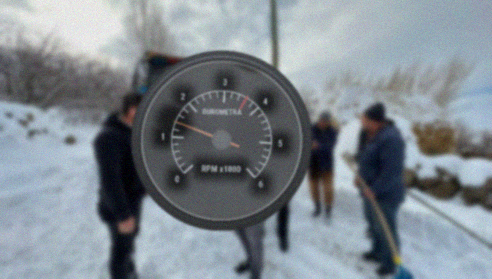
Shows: 1400 (rpm)
